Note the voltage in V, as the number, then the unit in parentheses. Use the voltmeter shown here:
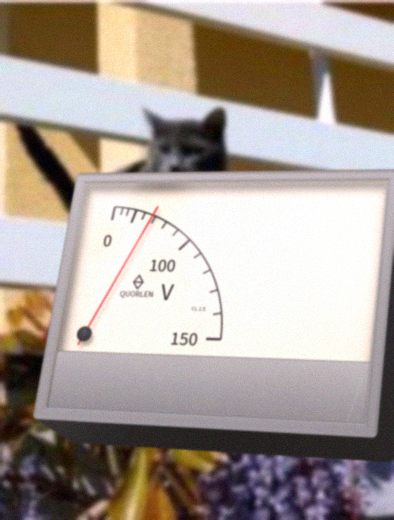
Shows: 70 (V)
